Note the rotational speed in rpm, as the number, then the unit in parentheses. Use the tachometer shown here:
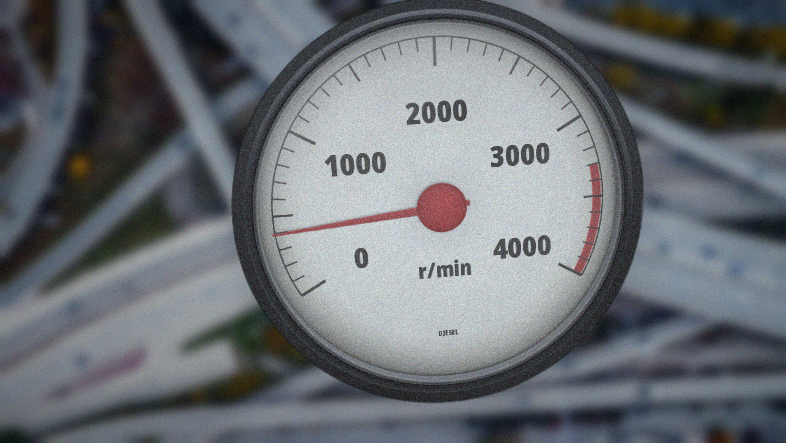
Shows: 400 (rpm)
